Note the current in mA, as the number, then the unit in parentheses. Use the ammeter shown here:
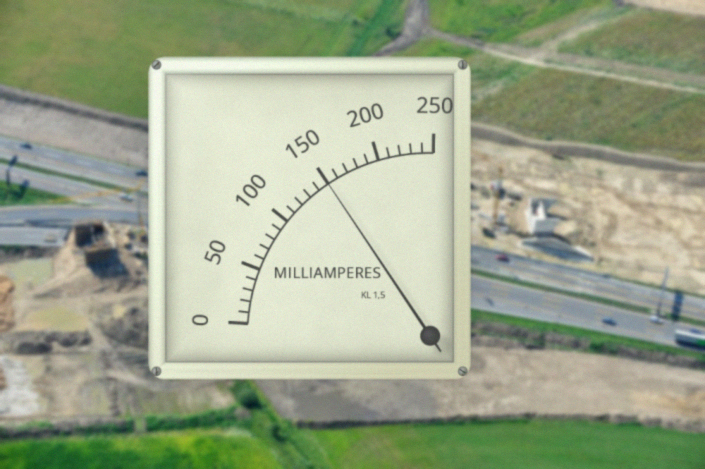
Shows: 150 (mA)
